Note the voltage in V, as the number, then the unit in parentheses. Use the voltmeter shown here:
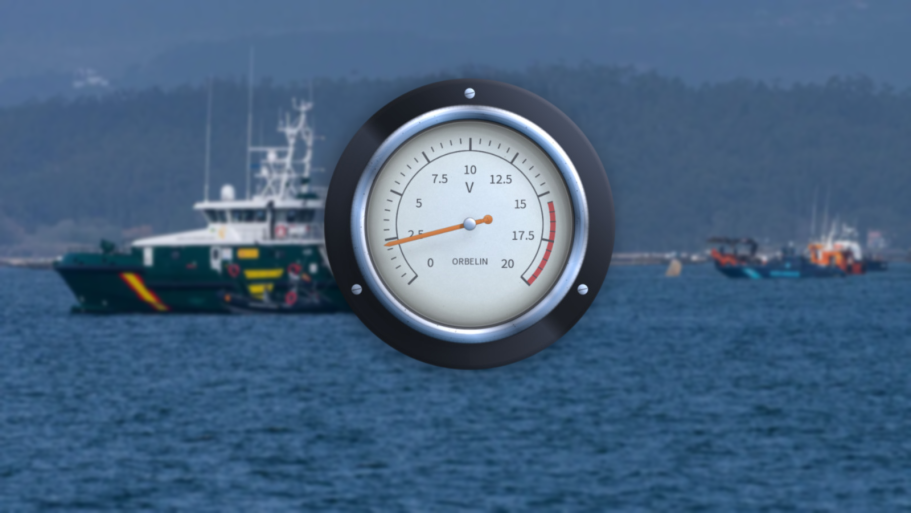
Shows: 2.25 (V)
